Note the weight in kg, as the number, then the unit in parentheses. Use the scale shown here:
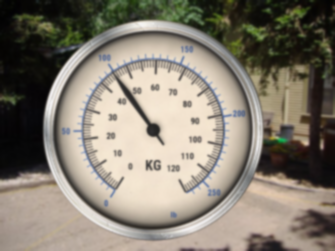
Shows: 45 (kg)
